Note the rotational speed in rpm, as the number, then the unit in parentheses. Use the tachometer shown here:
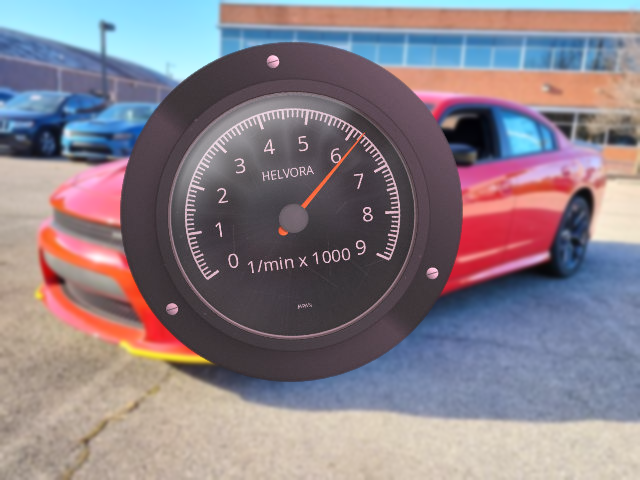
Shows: 6200 (rpm)
